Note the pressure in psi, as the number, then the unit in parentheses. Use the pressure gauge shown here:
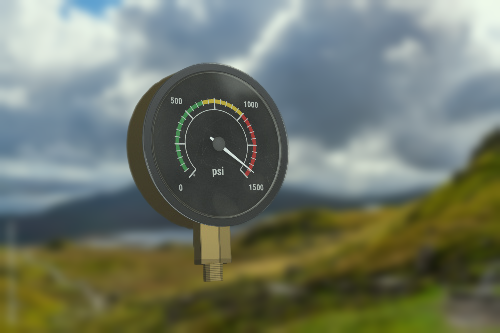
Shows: 1450 (psi)
